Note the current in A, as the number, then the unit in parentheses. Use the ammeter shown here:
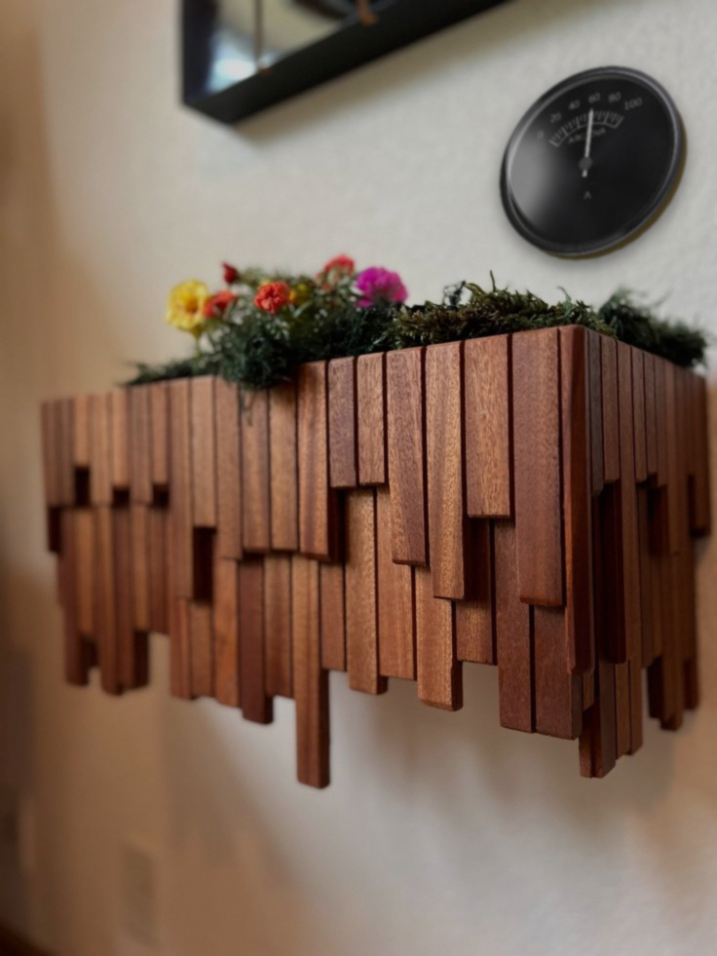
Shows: 60 (A)
